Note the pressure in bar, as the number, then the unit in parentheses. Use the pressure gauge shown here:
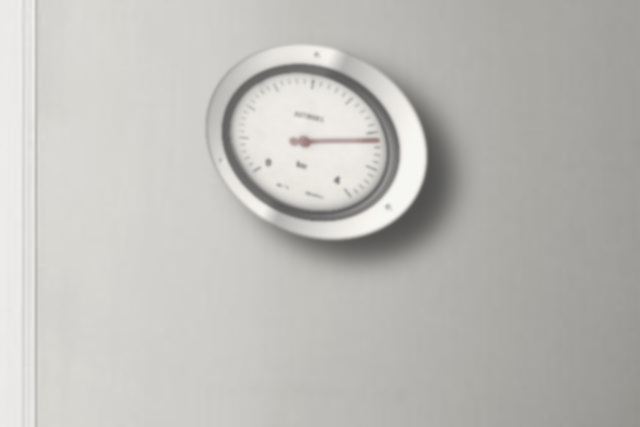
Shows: 3.1 (bar)
